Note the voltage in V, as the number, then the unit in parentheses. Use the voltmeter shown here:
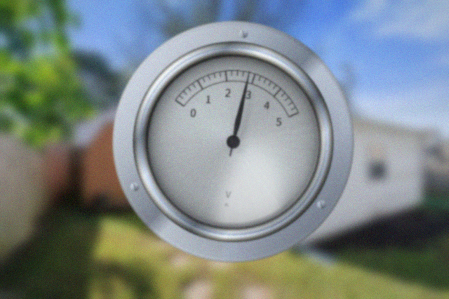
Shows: 2.8 (V)
